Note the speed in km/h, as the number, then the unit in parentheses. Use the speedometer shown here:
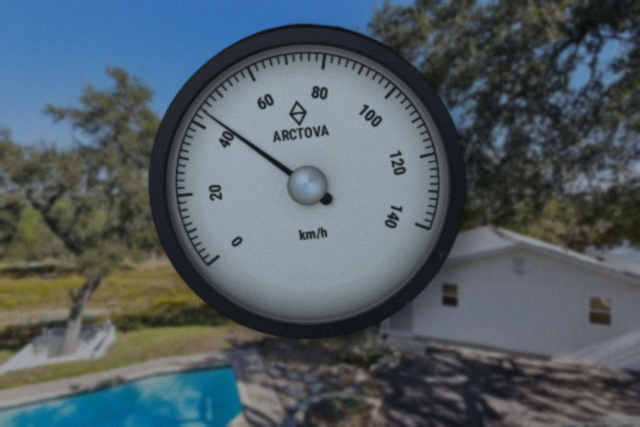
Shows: 44 (km/h)
